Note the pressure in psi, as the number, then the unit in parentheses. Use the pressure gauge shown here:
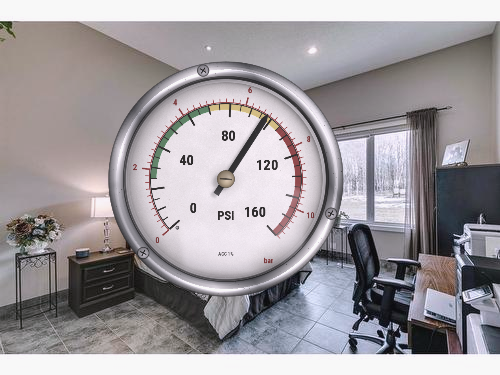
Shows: 97.5 (psi)
